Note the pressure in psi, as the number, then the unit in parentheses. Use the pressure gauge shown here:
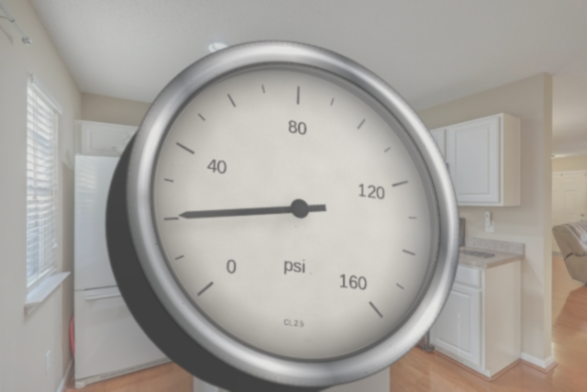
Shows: 20 (psi)
